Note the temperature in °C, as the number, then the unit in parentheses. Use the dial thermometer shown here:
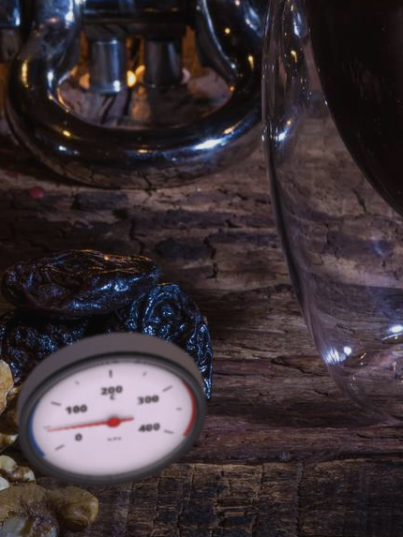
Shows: 50 (°C)
